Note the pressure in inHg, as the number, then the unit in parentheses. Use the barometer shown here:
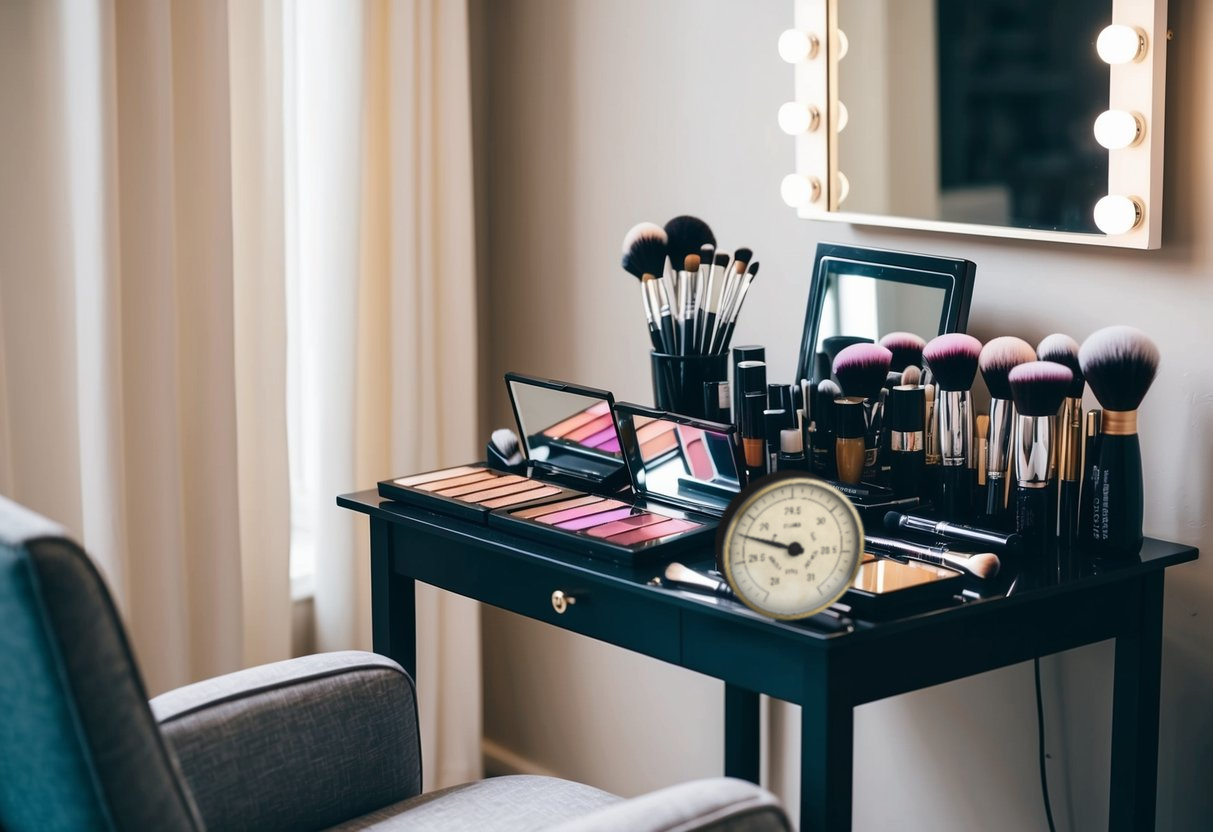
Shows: 28.8 (inHg)
